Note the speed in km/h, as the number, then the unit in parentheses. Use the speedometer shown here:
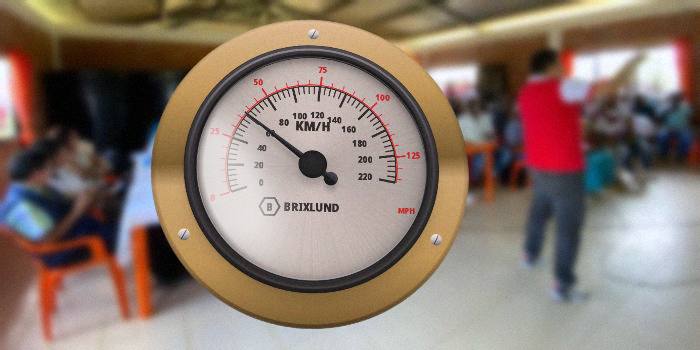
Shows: 60 (km/h)
